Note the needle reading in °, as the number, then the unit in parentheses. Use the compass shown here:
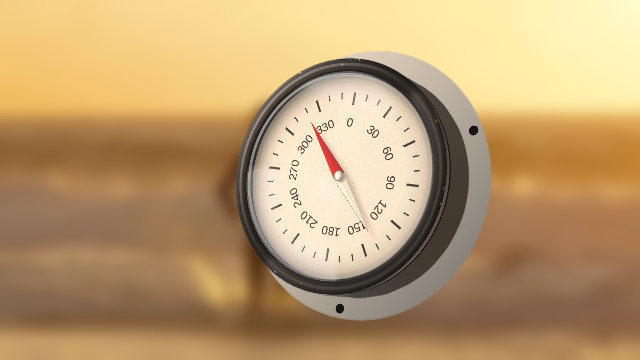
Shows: 320 (°)
